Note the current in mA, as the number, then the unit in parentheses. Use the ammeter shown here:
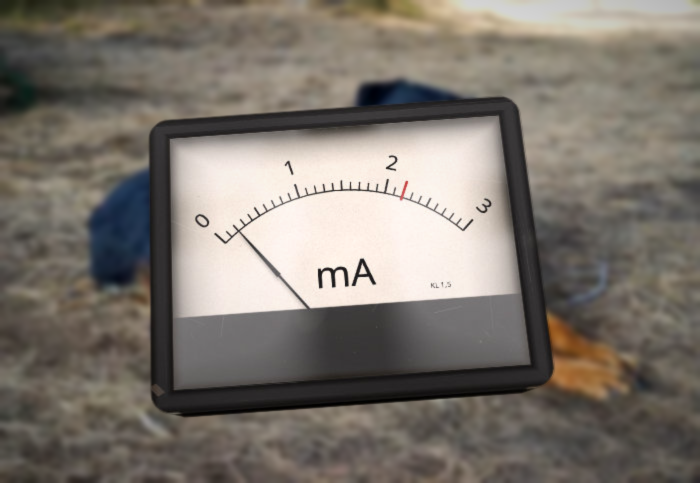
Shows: 0.2 (mA)
